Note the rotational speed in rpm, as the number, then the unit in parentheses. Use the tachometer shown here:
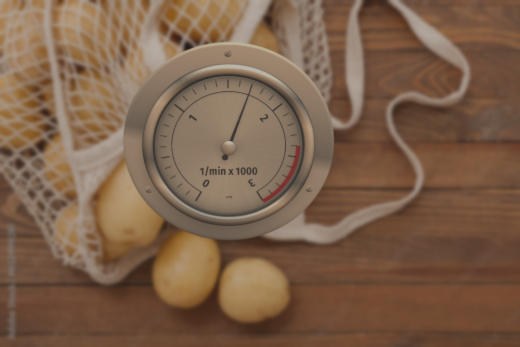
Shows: 1700 (rpm)
